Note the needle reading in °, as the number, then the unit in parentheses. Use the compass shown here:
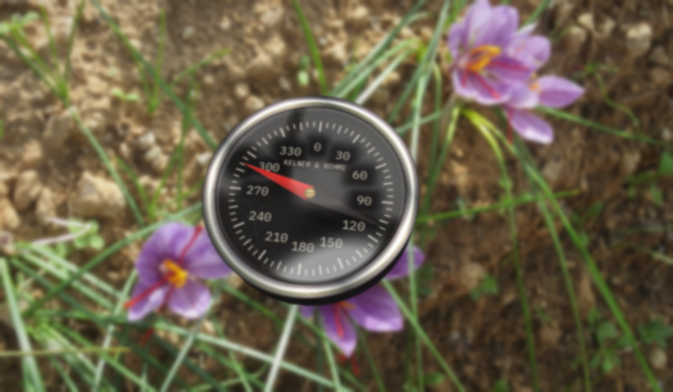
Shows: 290 (°)
